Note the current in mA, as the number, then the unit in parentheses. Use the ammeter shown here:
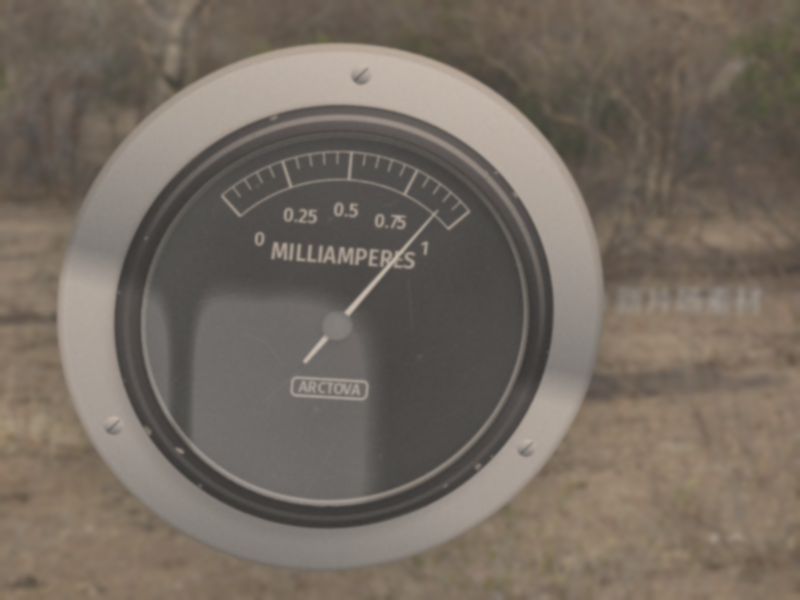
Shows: 0.9 (mA)
